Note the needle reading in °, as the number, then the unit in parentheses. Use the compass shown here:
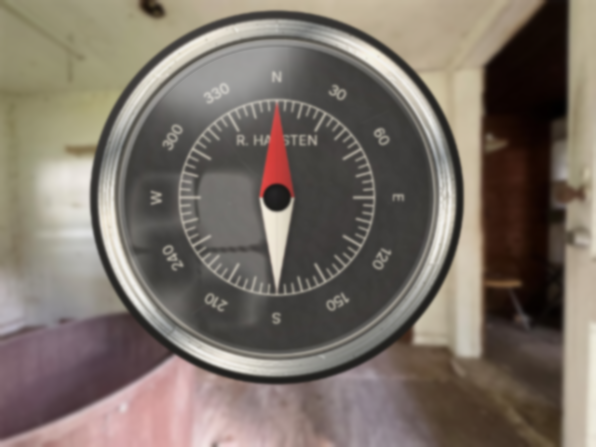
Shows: 0 (°)
